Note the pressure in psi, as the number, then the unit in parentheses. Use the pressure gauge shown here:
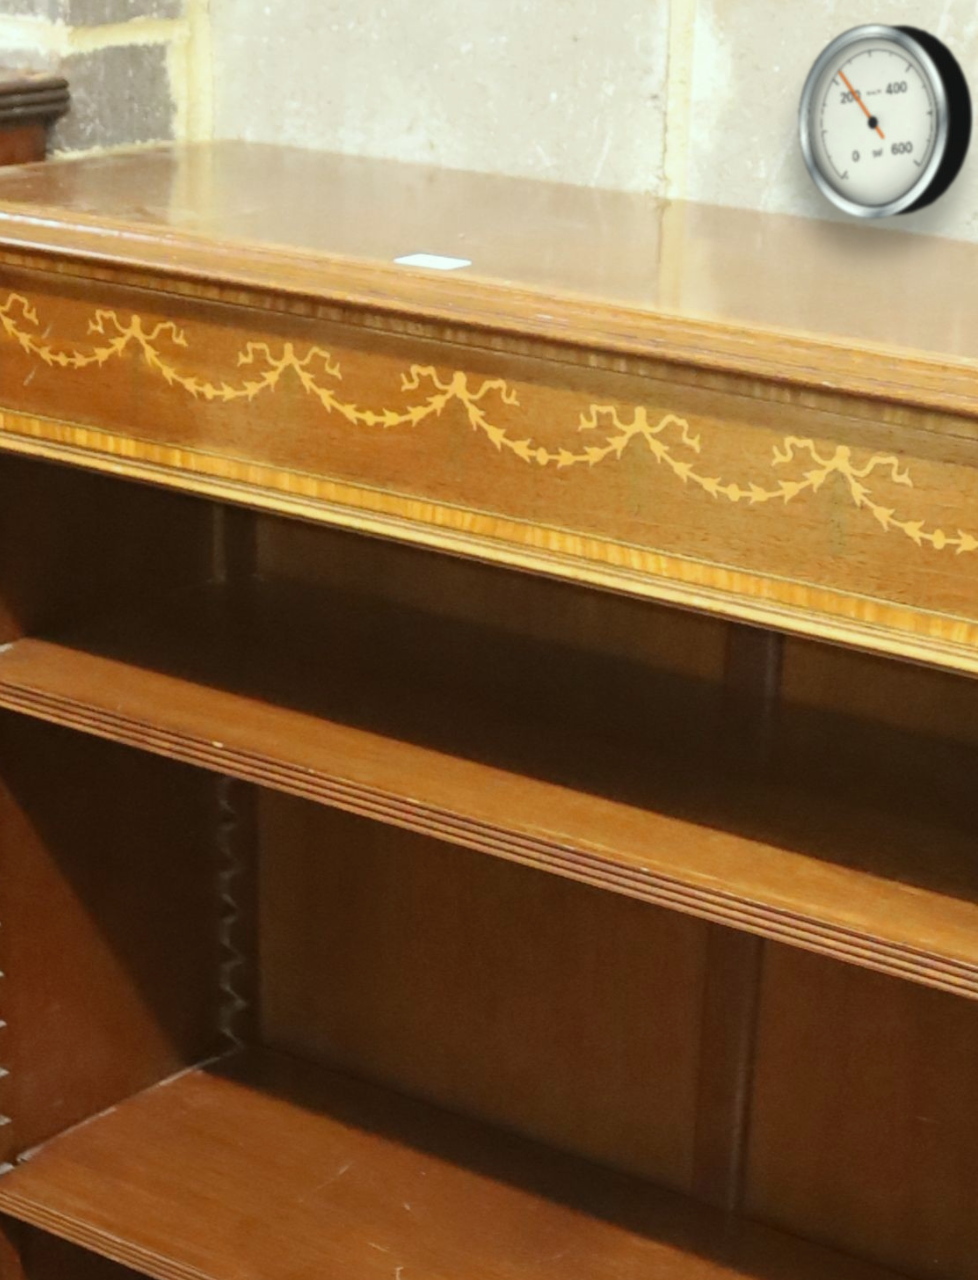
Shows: 225 (psi)
